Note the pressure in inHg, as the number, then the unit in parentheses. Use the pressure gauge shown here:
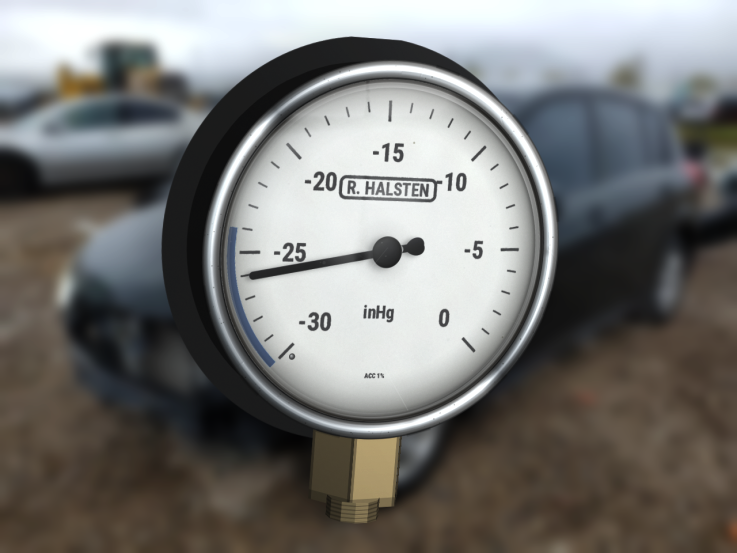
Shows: -26 (inHg)
